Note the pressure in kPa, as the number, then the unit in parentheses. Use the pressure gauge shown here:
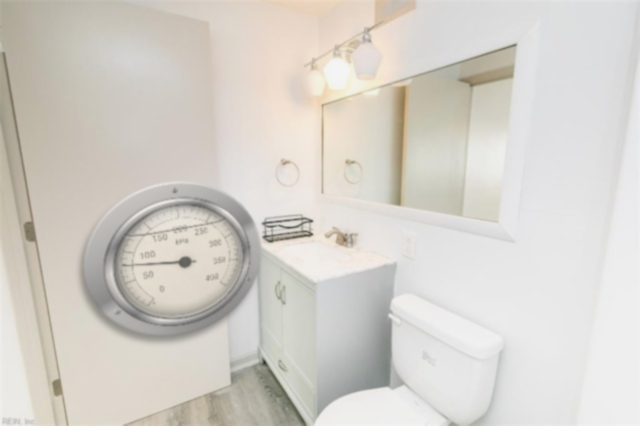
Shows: 80 (kPa)
